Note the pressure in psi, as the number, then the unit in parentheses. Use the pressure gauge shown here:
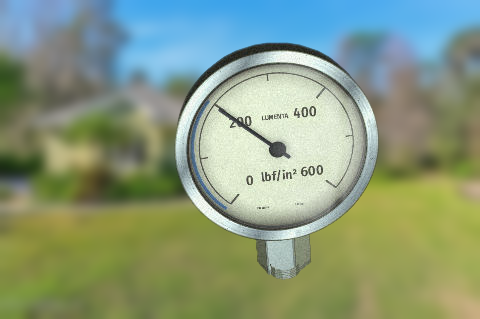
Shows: 200 (psi)
